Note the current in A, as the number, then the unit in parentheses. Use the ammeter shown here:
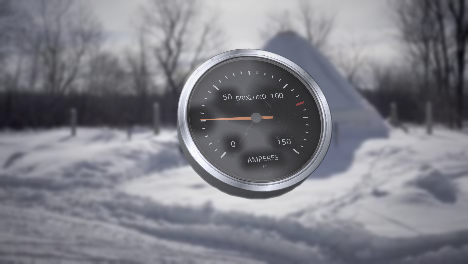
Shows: 25 (A)
